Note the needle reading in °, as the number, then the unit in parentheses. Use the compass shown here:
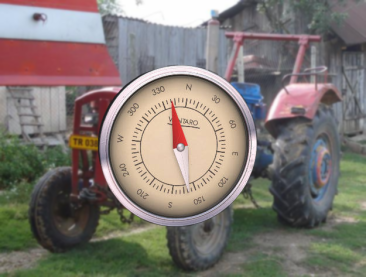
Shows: 340 (°)
